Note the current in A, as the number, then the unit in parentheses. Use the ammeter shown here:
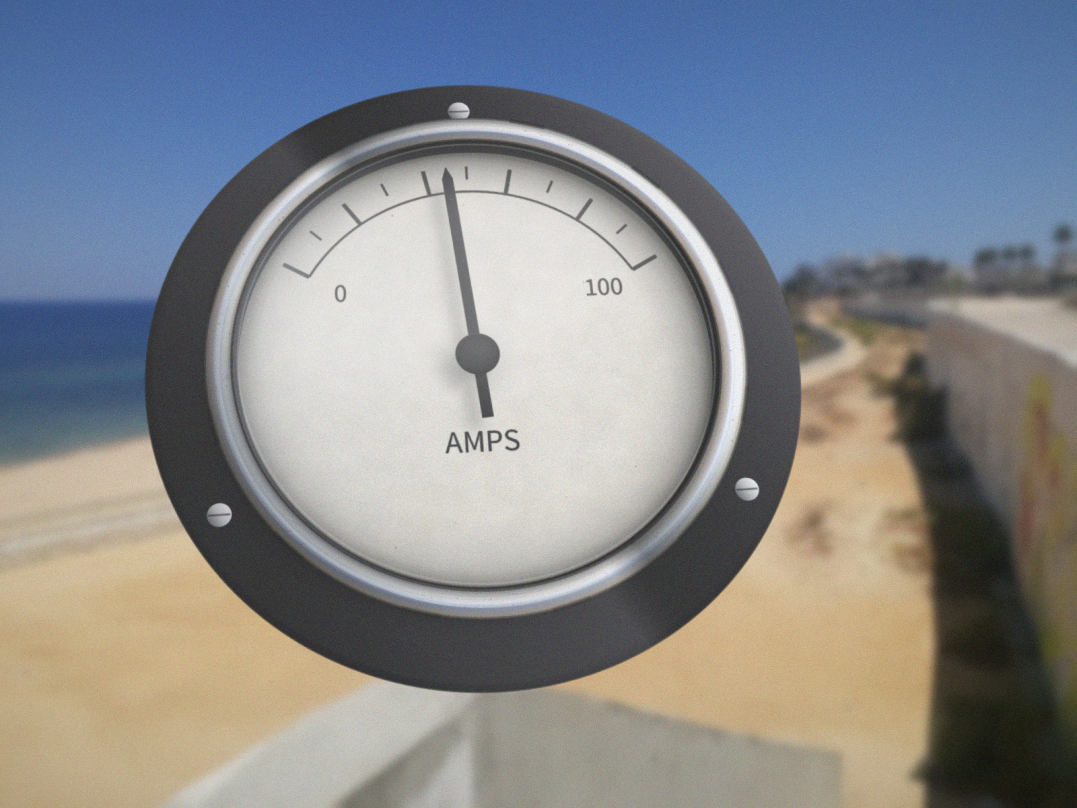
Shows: 45 (A)
